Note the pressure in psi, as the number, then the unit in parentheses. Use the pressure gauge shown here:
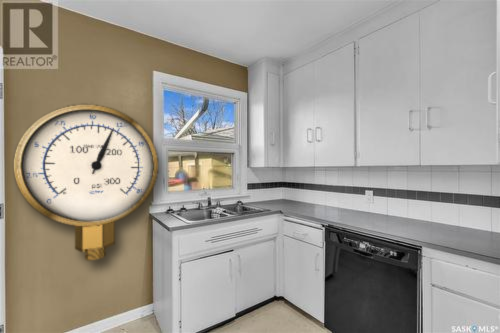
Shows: 170 (psi)
